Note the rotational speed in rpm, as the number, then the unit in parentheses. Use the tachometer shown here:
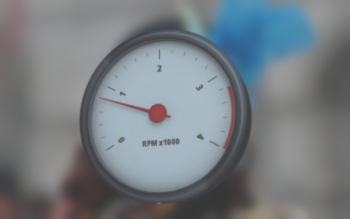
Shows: 800 (rpm)
